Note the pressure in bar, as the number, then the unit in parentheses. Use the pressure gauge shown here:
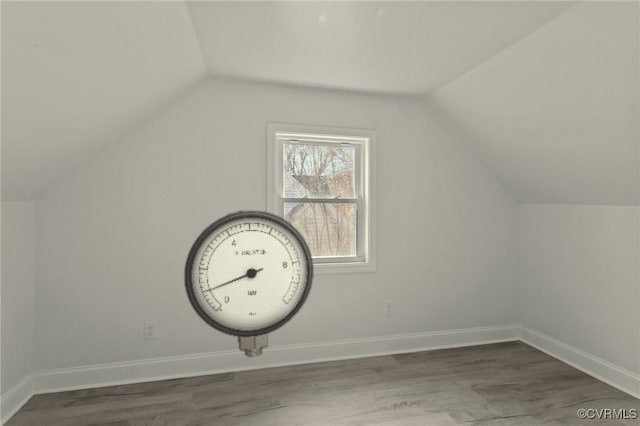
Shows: 1 (bar)
